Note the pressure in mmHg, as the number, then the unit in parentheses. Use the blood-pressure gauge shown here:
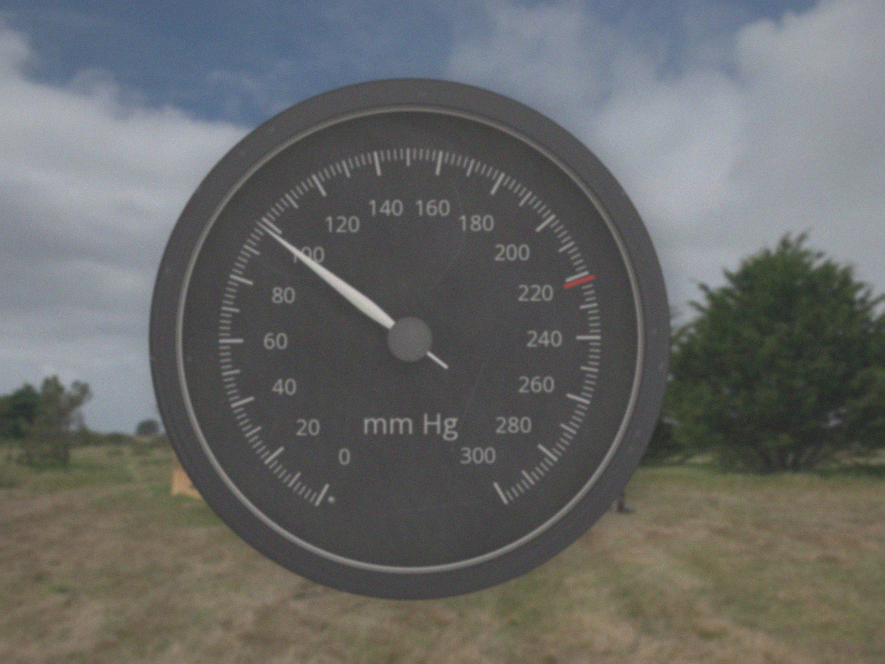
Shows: 98 (mmHg)
